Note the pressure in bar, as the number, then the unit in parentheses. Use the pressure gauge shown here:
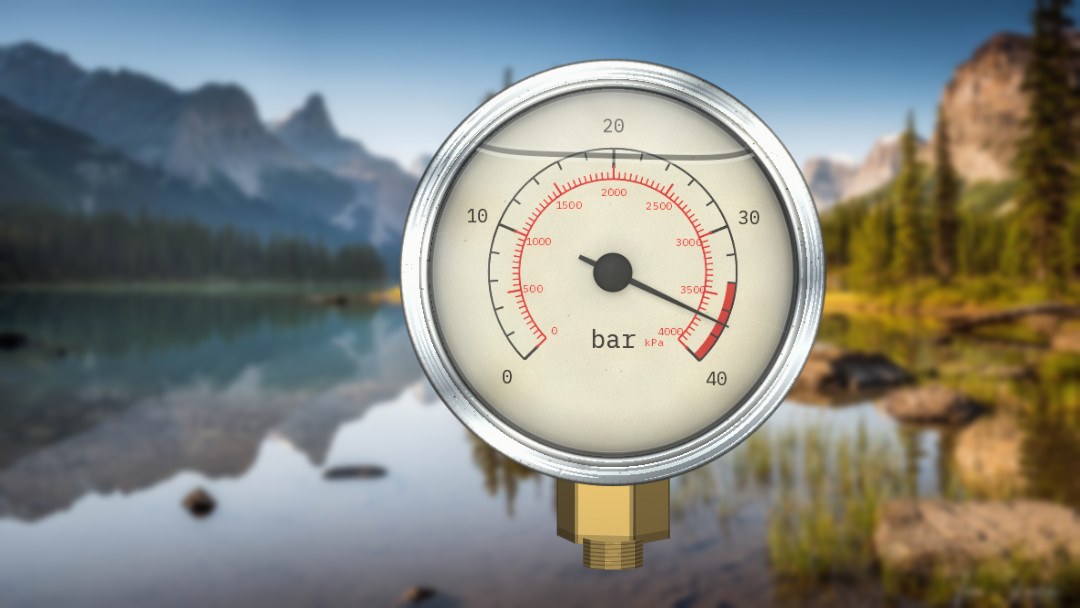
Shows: 37 (bar)
